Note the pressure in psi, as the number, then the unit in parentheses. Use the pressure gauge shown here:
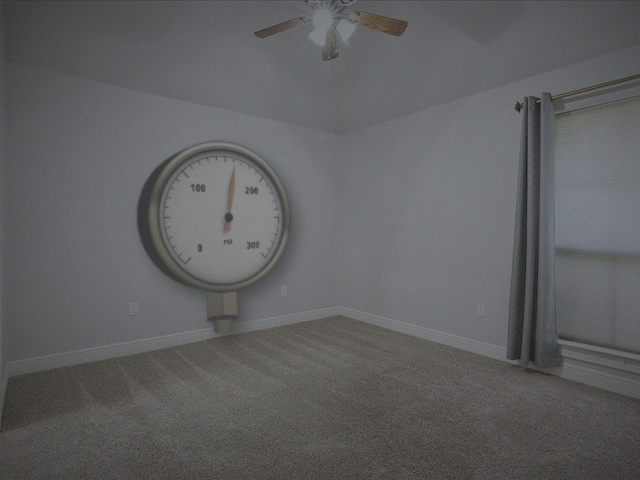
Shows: 160 (psi)
